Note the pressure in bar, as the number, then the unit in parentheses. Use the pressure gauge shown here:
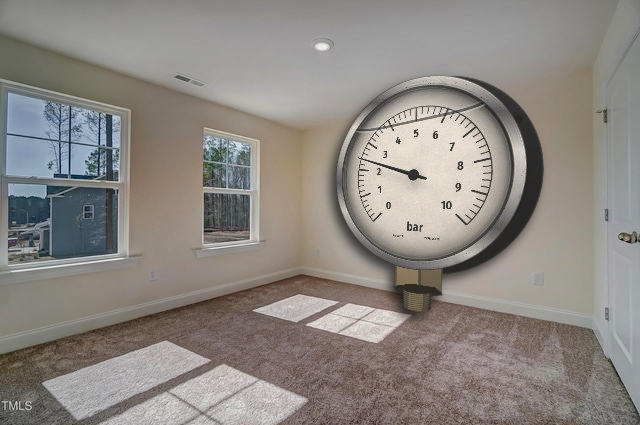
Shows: 2.4 (bar)
